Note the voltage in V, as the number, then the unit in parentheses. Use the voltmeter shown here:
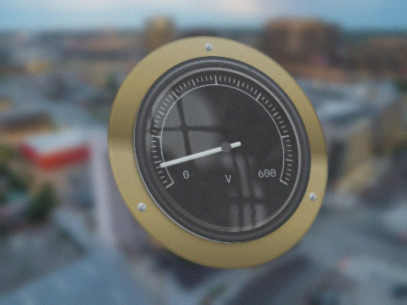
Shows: 40 (V)
